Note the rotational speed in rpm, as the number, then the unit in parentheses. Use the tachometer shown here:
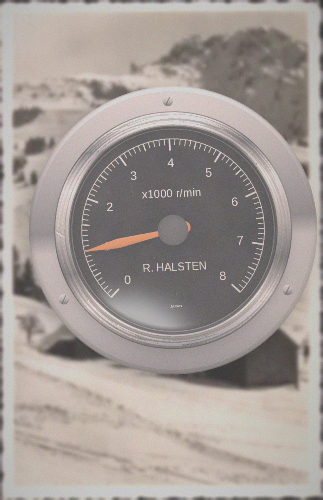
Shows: 1000 (rpm)
